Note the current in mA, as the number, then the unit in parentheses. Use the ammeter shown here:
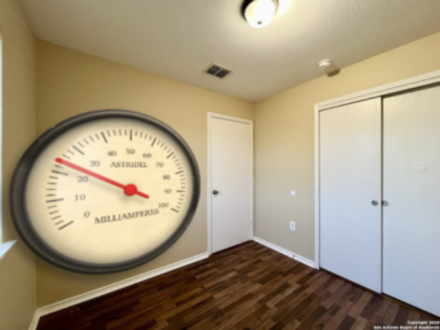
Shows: 24 (mA)
